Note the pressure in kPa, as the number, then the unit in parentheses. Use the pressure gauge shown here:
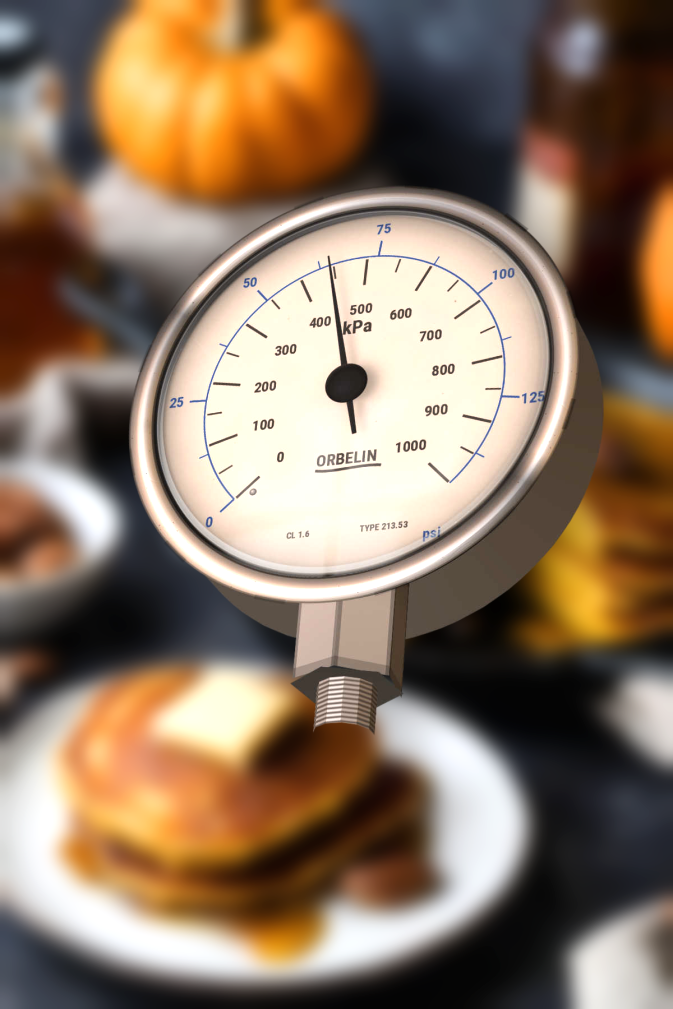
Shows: 450 (kPa)
